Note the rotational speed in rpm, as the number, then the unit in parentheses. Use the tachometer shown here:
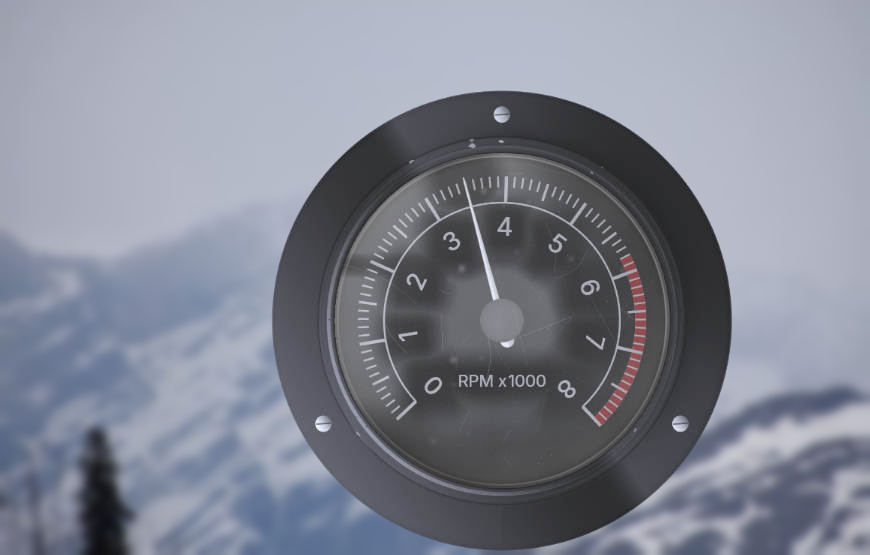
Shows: 3500 (rpm)
